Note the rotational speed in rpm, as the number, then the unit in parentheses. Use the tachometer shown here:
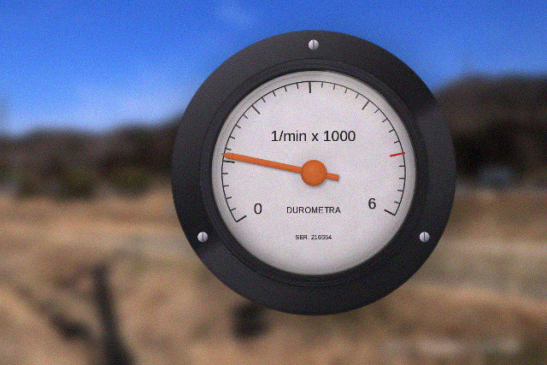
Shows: 1100 (rpm)
